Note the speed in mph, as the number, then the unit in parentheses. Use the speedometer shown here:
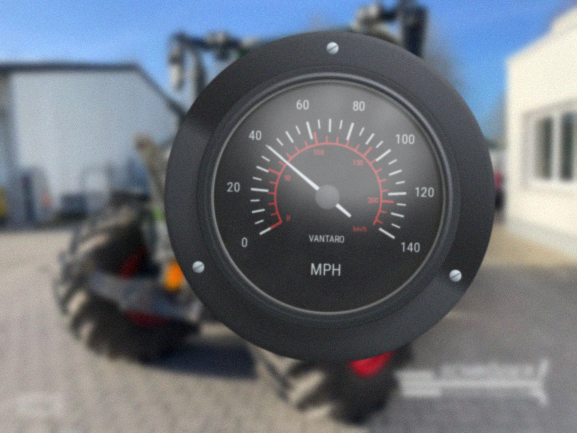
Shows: 40 (mph)
